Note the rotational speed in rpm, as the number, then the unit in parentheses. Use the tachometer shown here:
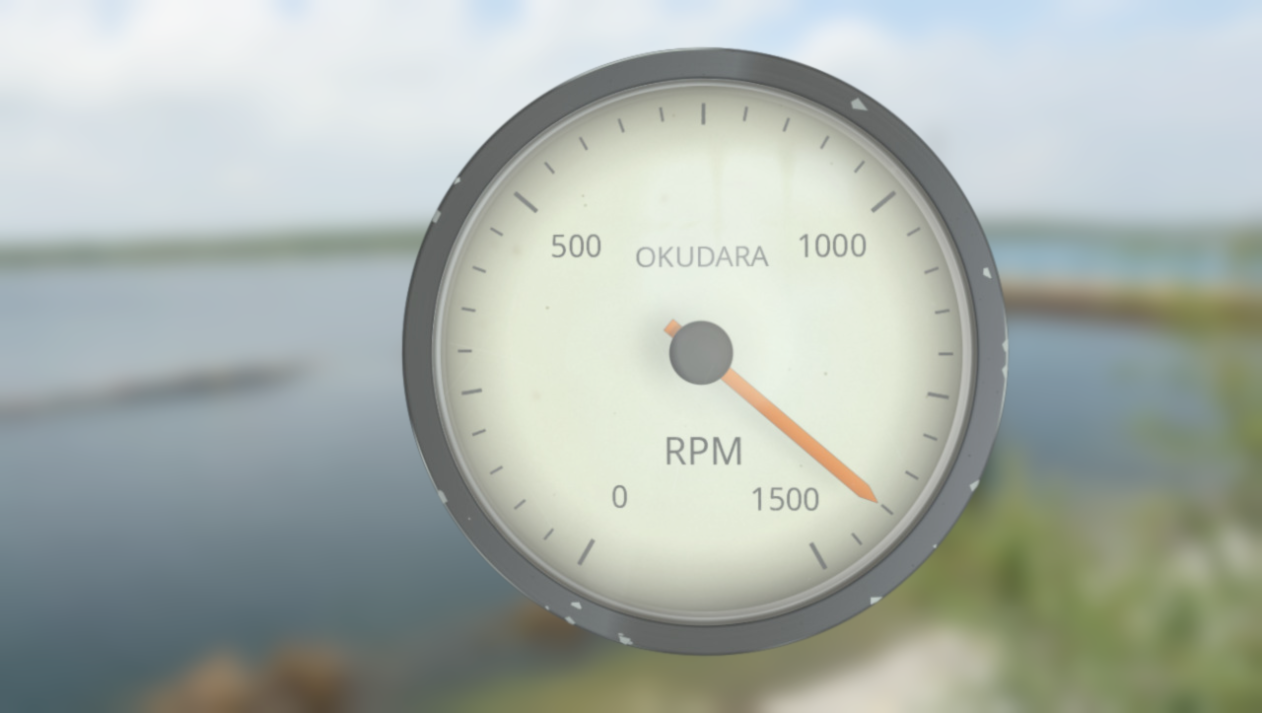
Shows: 1400 (rpm)
